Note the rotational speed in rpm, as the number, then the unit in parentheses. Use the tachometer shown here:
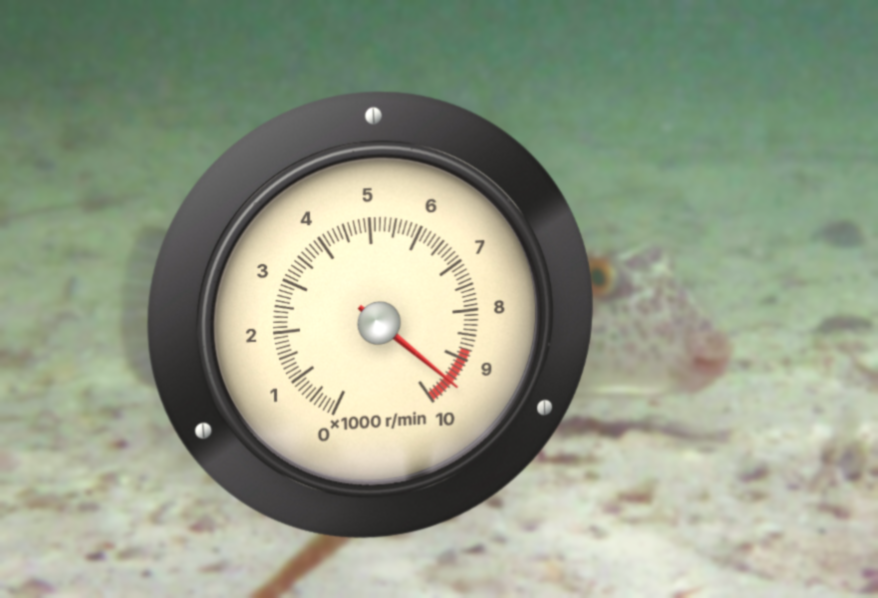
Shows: 9500 (rpm)
